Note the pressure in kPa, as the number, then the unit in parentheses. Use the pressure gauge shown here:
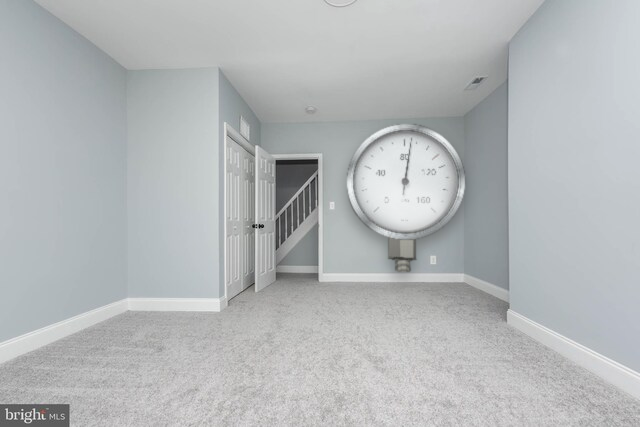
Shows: 85 (kPa)
